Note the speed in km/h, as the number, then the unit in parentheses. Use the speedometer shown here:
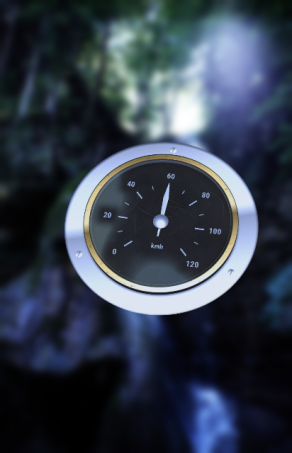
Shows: 60 (km/h)
